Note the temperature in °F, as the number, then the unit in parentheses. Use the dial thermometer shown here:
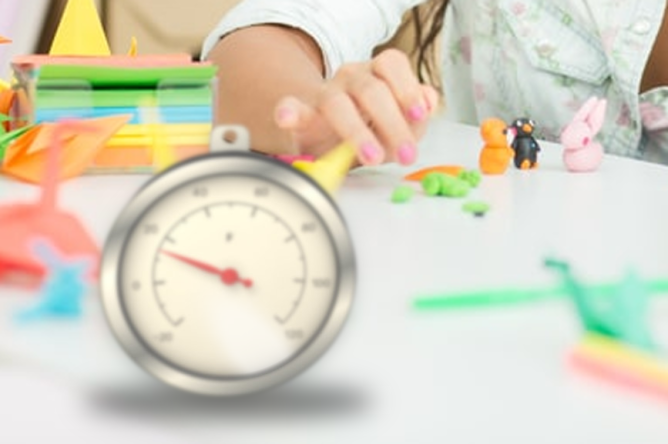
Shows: 15 (°F)
